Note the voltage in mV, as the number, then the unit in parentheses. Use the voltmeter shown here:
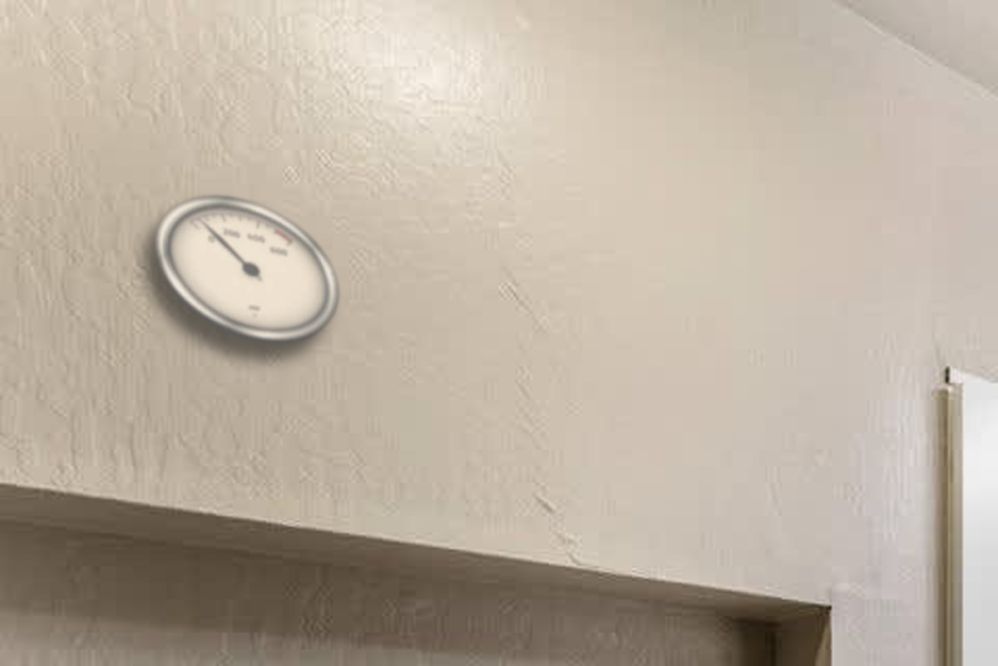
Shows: 50 (mV)
